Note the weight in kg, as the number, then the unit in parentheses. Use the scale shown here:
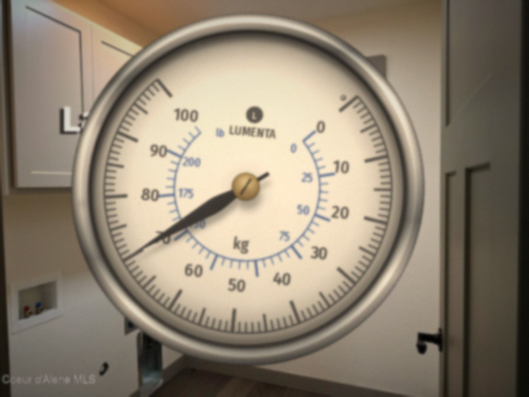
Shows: 70 (kg)
